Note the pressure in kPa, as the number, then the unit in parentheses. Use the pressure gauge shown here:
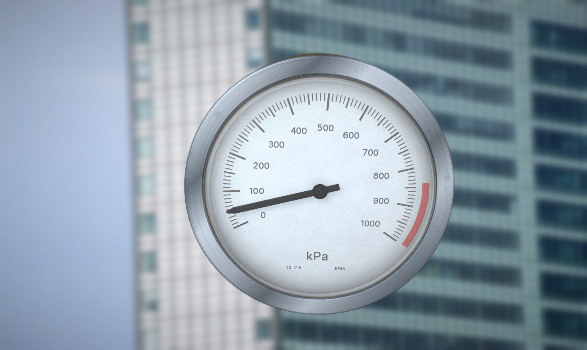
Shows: 50 (kPa)
